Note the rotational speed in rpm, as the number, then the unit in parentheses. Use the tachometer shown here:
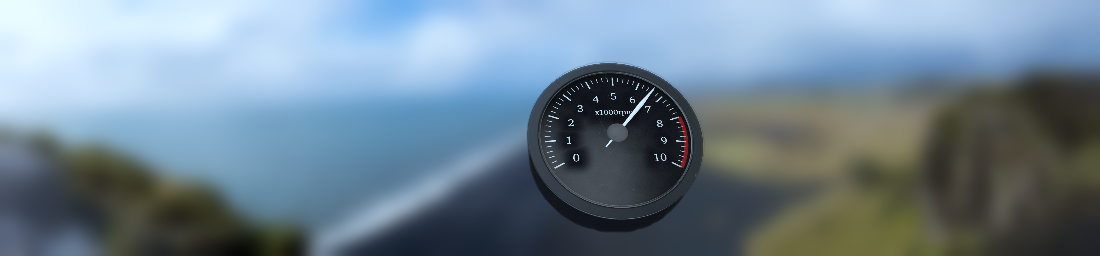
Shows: 6600 (rpm)
